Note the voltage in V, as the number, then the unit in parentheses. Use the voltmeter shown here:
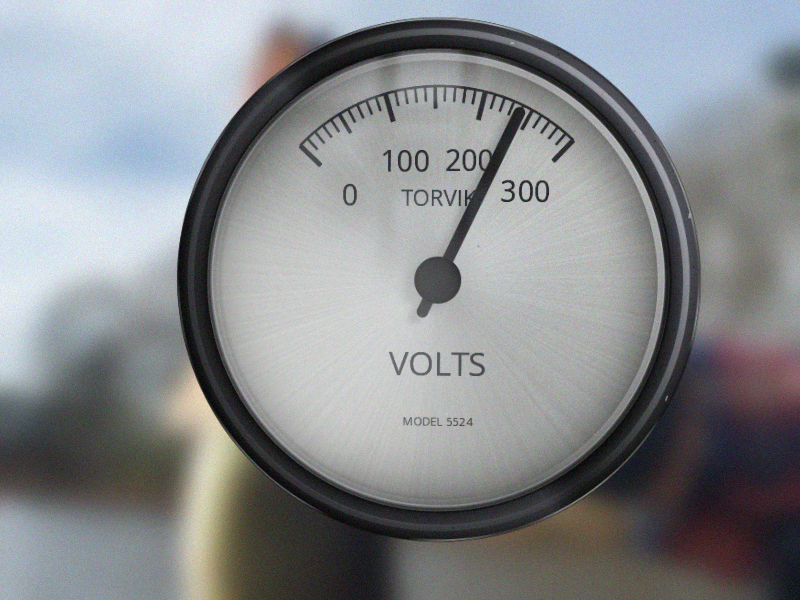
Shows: 240 (V)
